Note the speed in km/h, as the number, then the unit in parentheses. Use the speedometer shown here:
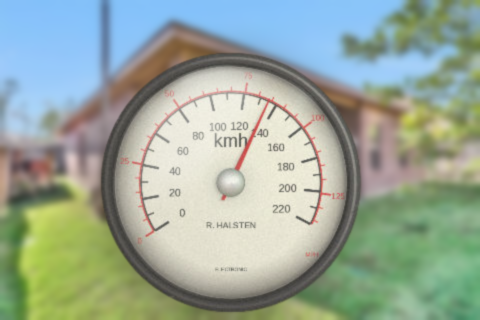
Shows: 135 (km/h)
